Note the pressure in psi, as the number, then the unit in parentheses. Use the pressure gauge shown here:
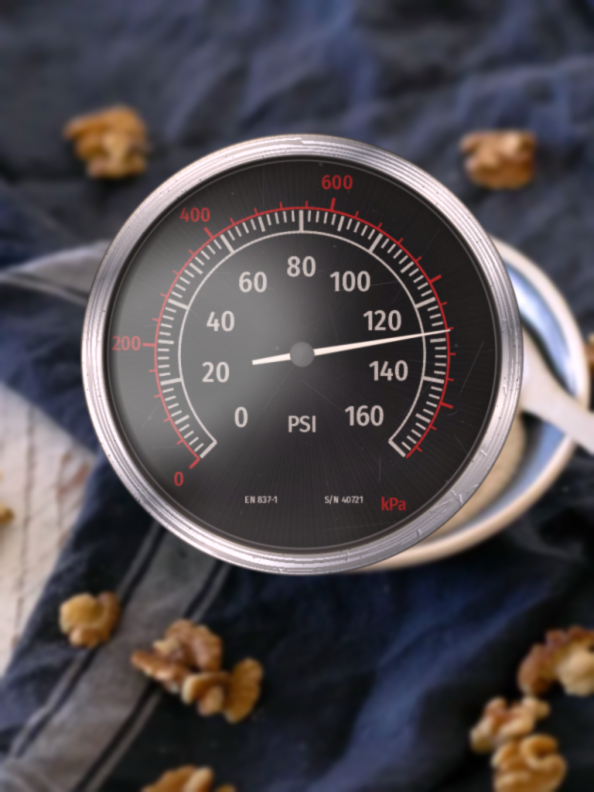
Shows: 128 (psi)
